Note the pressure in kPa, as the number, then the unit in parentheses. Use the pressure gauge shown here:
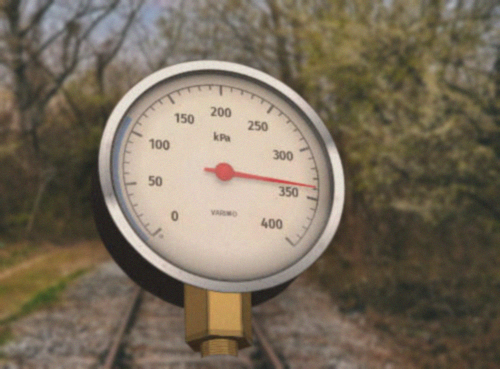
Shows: 340 (kPa)
